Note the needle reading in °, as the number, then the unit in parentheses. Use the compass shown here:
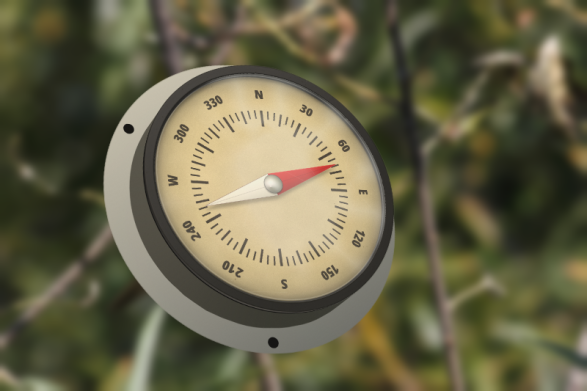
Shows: 70 (°)
